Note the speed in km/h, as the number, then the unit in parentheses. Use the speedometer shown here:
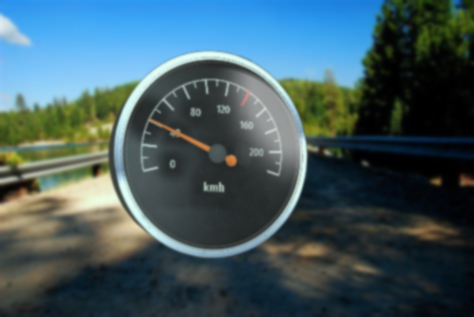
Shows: 40 (km/h)
